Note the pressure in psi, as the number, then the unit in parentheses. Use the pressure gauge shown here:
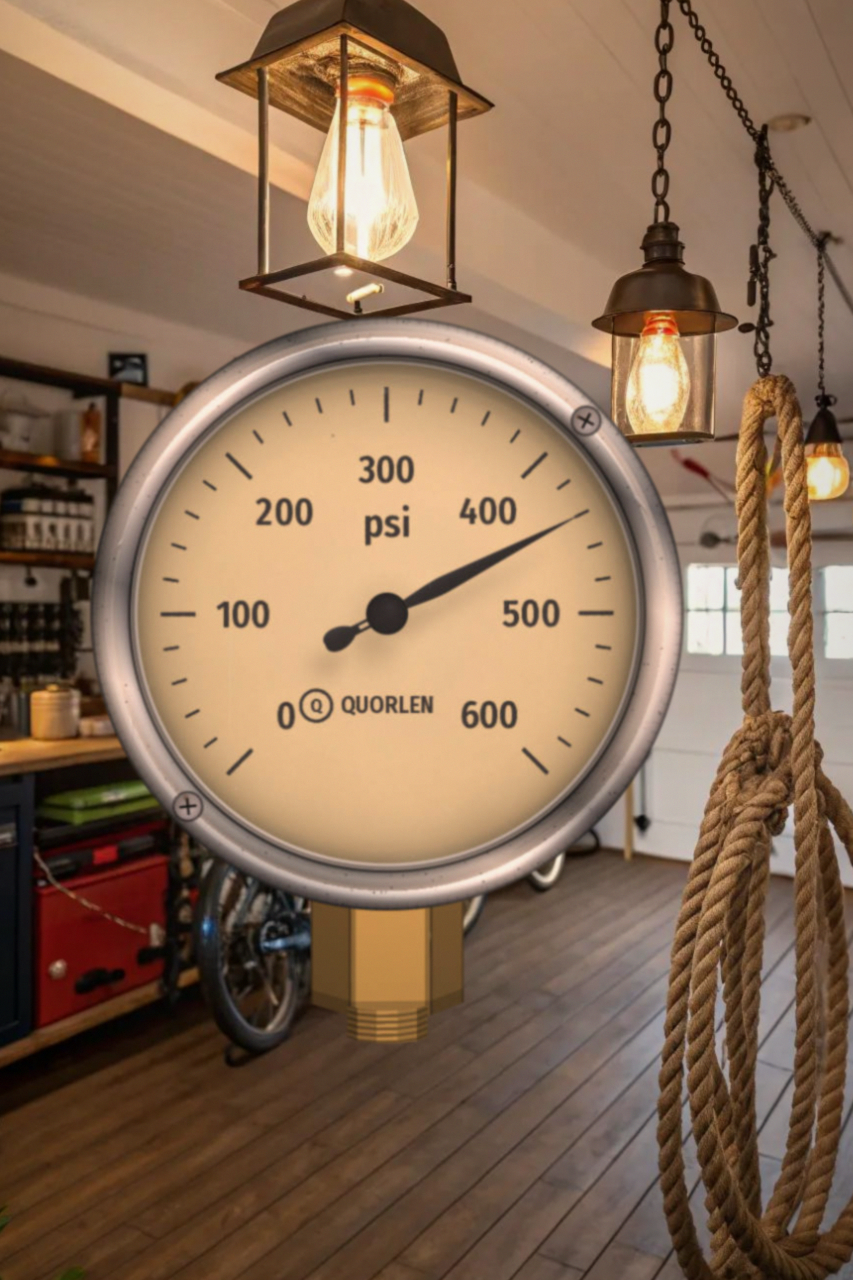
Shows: 440 (psi)
